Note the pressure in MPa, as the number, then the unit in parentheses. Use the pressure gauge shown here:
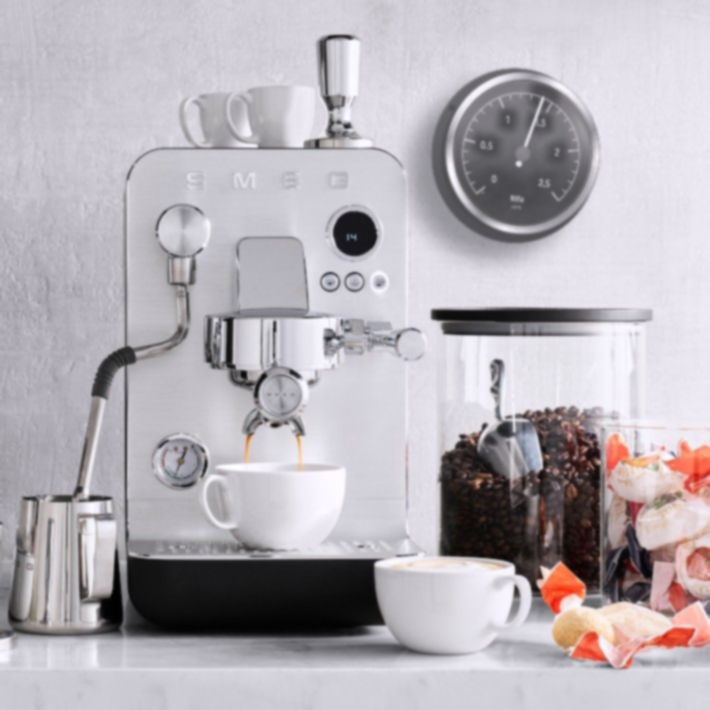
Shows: 1.4 (MPa)
